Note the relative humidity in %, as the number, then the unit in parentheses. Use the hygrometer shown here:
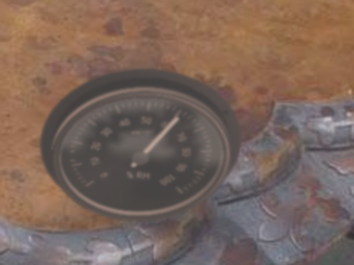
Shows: 60 (%)
